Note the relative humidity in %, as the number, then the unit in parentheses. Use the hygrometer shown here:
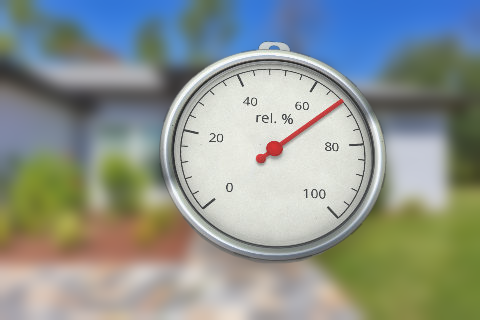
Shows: 68 (%)
